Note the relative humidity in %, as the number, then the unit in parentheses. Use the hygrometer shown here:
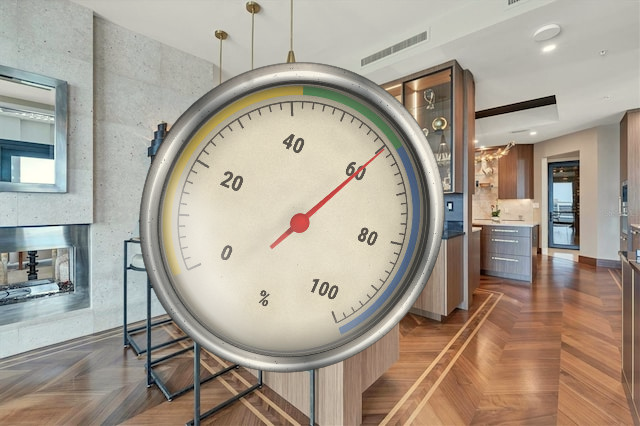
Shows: 60 (%)
